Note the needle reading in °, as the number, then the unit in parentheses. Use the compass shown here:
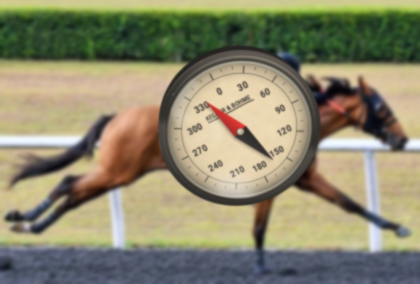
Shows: 340 (°)
